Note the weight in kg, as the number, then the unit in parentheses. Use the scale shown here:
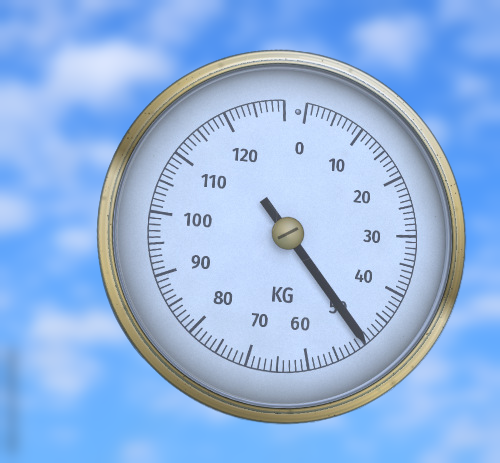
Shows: 50 (kg)
